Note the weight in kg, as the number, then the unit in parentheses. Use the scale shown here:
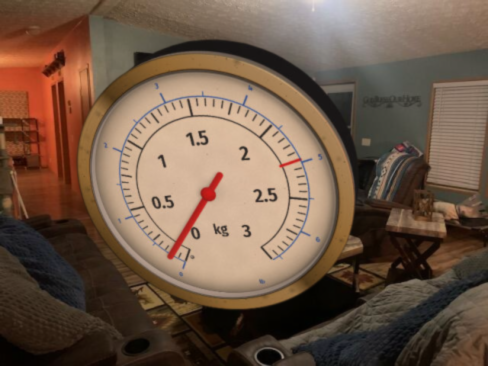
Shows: 0.1 (kg)
